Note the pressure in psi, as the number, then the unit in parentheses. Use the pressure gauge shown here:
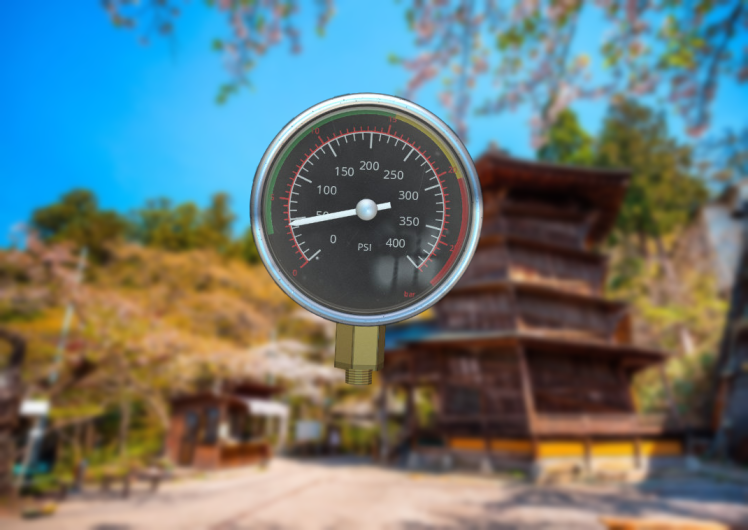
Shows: 45 (psi)
